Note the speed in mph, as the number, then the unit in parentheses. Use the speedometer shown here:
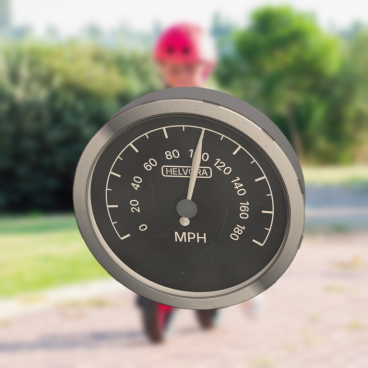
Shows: 100 (mph)
